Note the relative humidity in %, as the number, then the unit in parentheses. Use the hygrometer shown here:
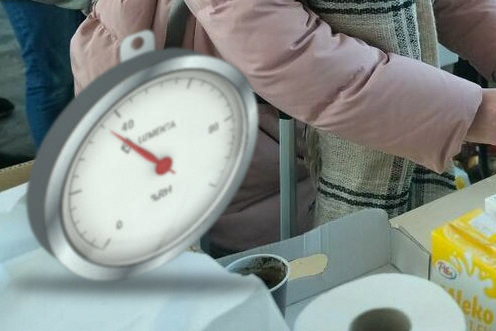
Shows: 36 (%)
